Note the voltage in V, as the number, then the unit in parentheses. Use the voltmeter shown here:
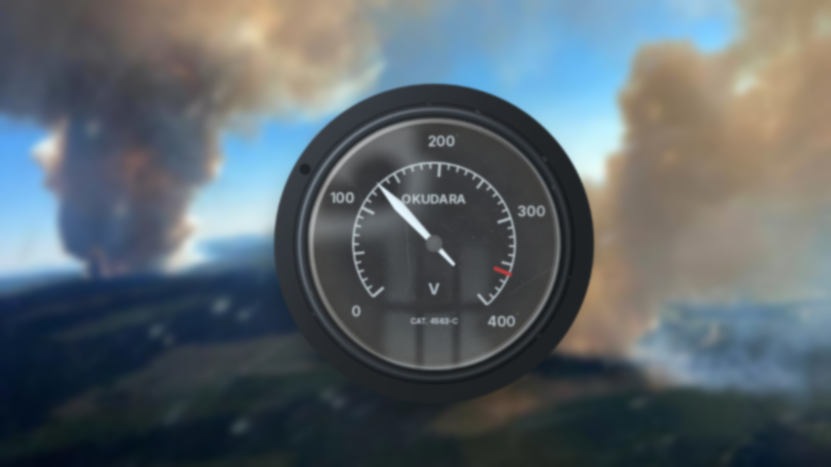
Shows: 130 (V)
